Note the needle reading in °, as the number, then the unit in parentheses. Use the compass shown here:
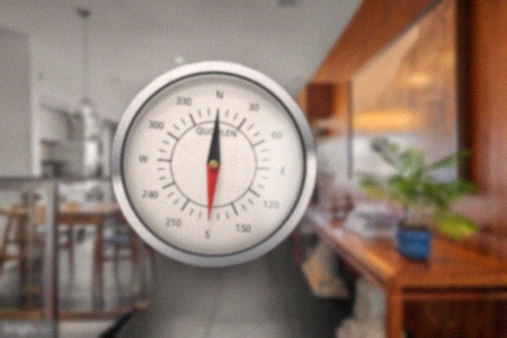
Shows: 180 (°)
